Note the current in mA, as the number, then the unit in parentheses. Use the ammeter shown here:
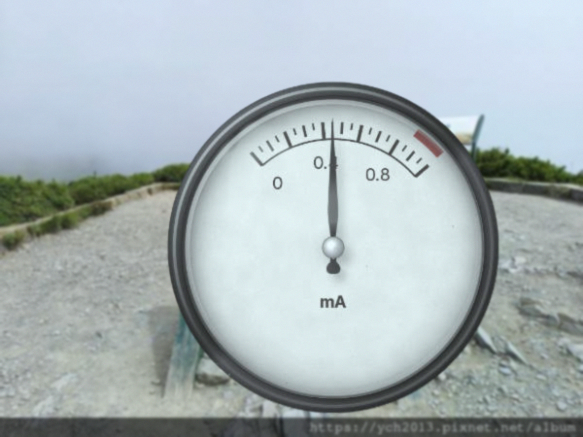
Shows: 0.45 (mA)
